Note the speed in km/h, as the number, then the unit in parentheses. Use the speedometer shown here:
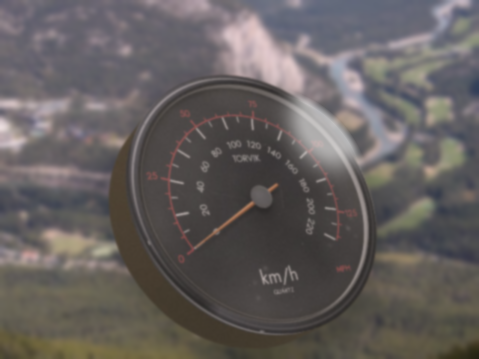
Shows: 0 (km/h)
